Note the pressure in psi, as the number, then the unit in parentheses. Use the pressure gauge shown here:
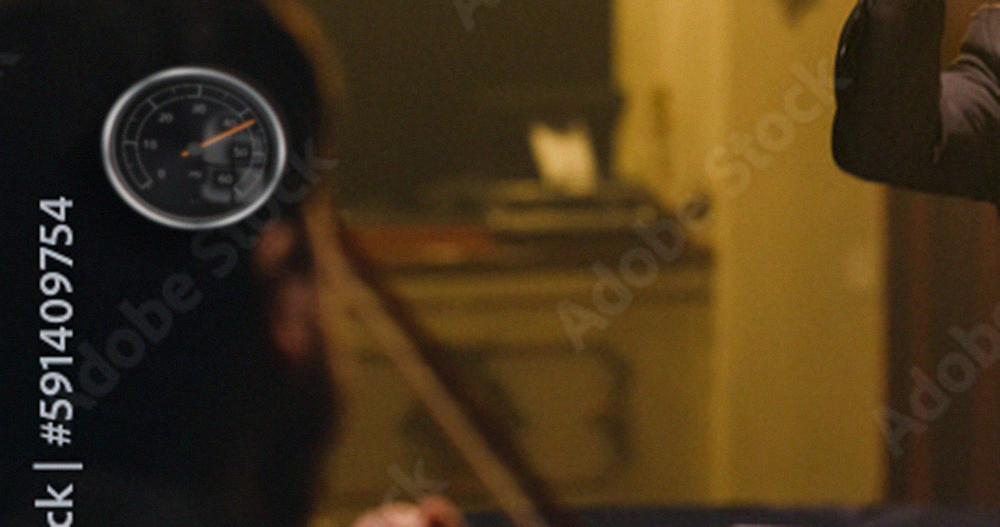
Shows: 42.5 (psi)
